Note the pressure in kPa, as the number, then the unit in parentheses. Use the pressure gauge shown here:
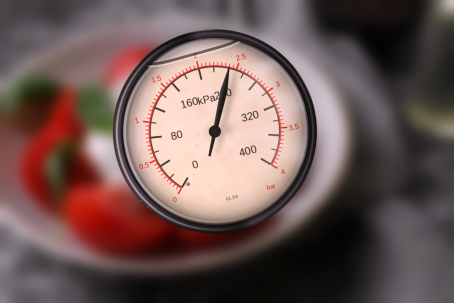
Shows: 240 (kPa)
